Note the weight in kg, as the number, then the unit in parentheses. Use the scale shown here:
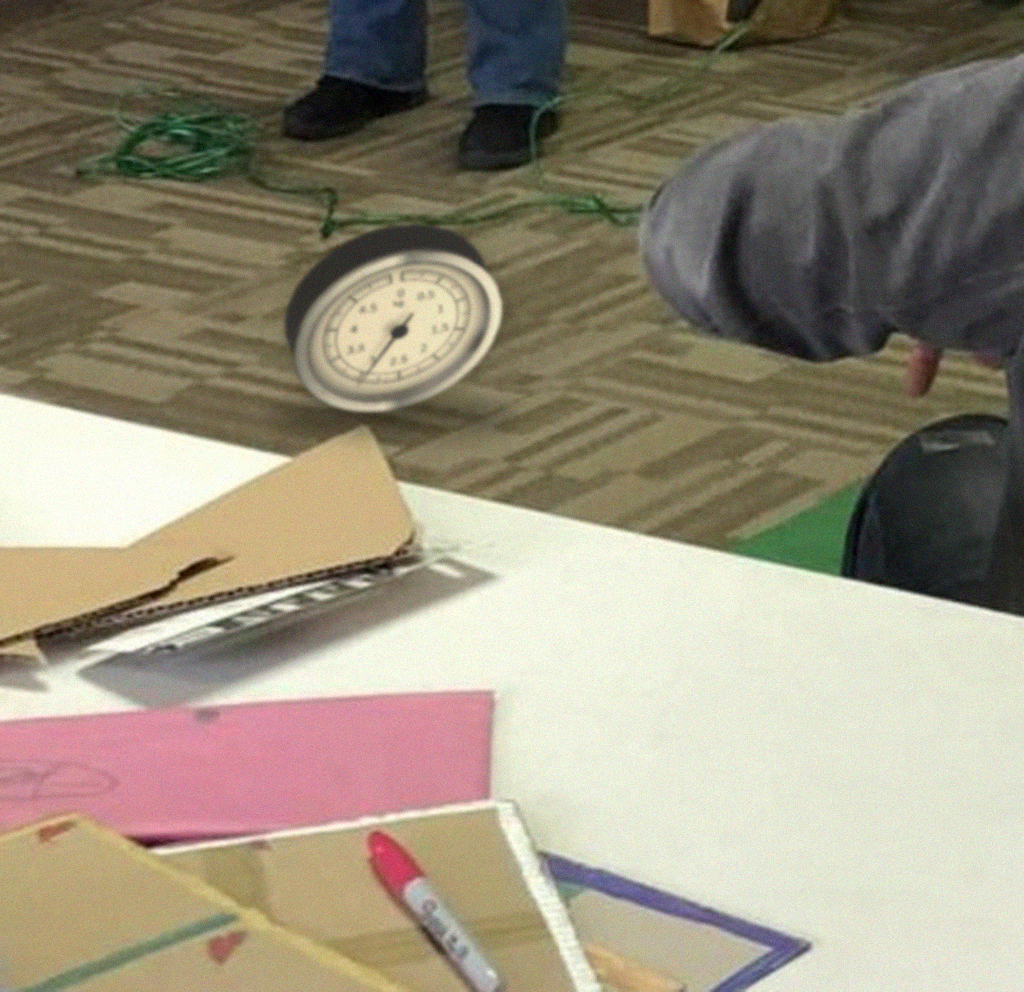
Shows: 3 (kg)
